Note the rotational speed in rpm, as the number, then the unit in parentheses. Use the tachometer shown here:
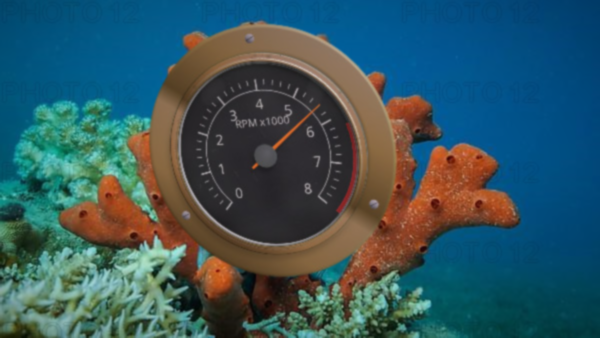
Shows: 5600 (rpm)
